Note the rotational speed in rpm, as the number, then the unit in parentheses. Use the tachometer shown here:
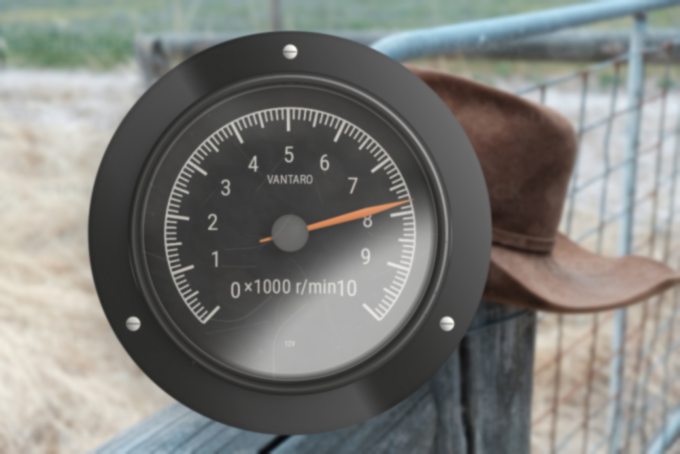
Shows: 7800 (rpm)
